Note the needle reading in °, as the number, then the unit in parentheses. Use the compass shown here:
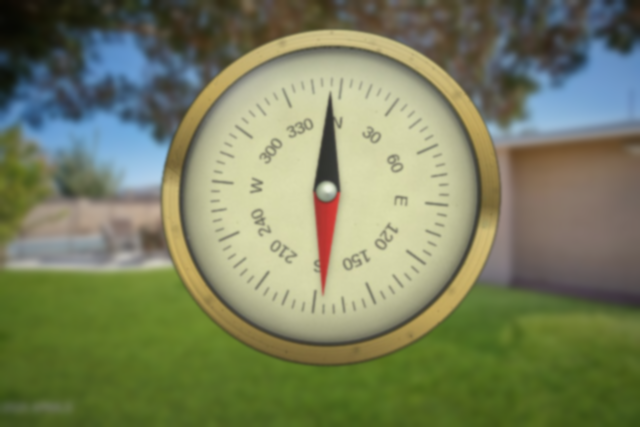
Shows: 175 (°)
